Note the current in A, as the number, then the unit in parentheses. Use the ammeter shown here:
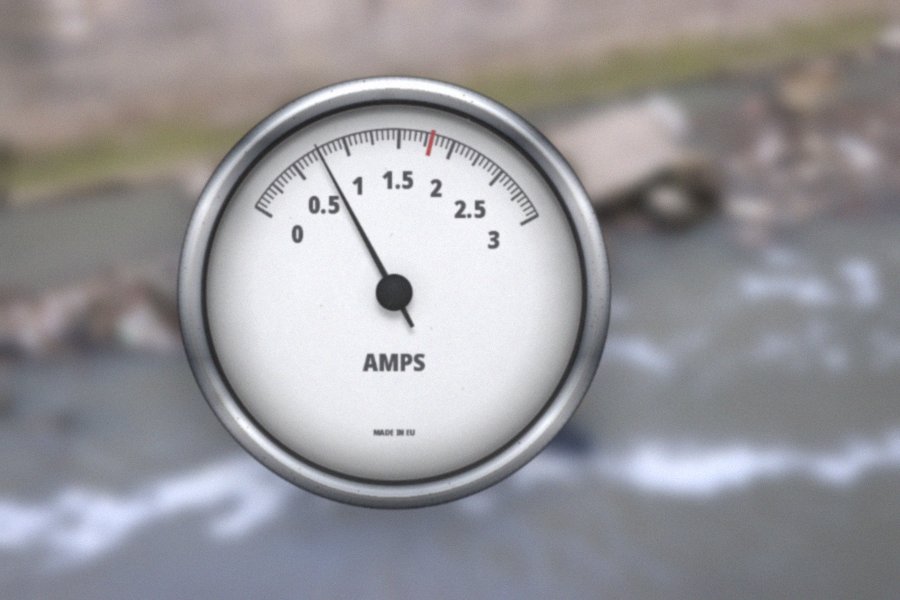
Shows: 0.75 (A)
